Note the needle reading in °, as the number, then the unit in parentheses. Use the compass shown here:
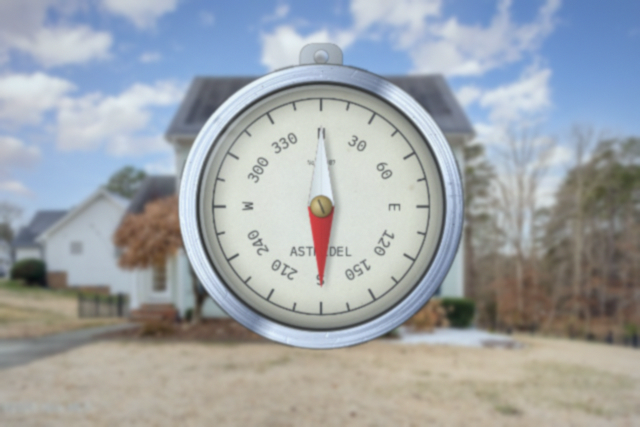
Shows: 180 (°)
